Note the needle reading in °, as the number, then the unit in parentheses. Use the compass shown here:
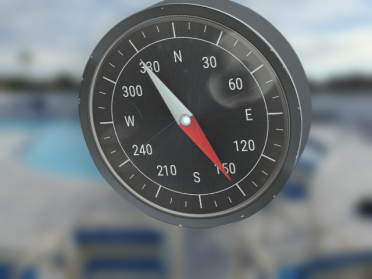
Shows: 150 (°)
